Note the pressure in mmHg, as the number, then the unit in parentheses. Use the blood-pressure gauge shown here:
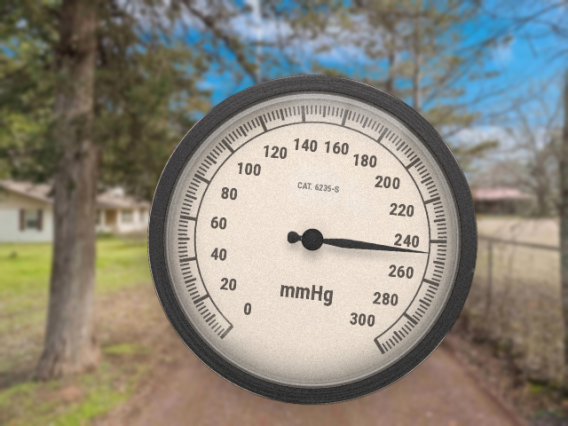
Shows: 246 (mmHg)
